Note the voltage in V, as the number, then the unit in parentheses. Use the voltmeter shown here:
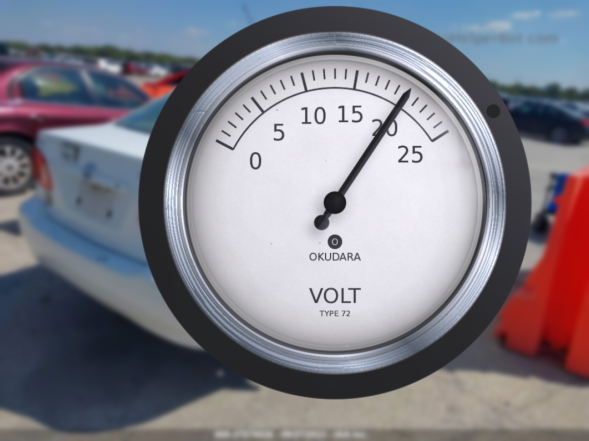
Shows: 20 (V)
